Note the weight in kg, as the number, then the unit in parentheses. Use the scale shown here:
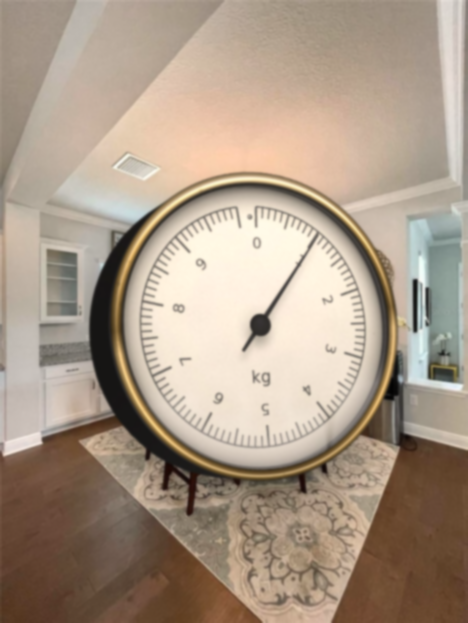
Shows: 1 (kg)
